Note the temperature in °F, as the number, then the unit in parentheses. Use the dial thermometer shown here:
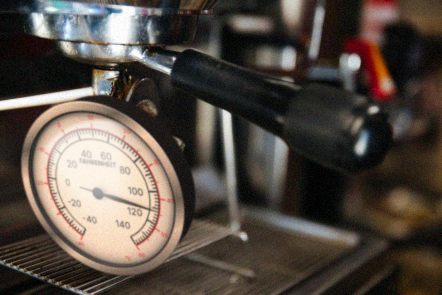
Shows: 110 (°F)
